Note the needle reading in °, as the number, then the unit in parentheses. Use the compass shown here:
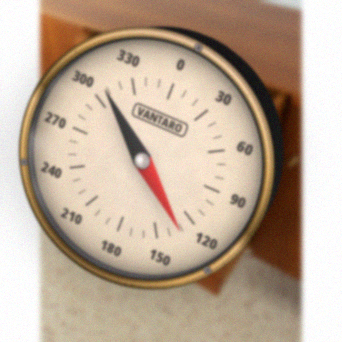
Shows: 130 (°)
